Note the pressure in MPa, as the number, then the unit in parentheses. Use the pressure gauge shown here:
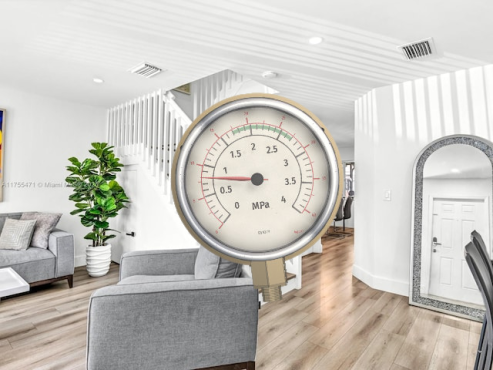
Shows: 0.8 (MPa)
